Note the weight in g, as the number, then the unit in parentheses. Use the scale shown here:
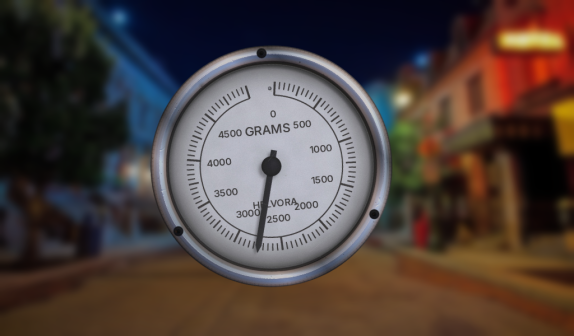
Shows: 2750 (g)
